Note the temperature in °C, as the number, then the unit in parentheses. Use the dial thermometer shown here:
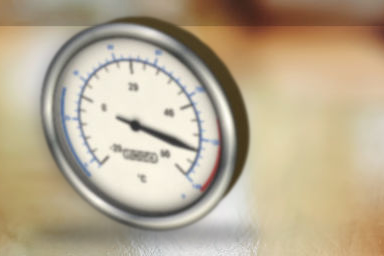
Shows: 52 (°C)
